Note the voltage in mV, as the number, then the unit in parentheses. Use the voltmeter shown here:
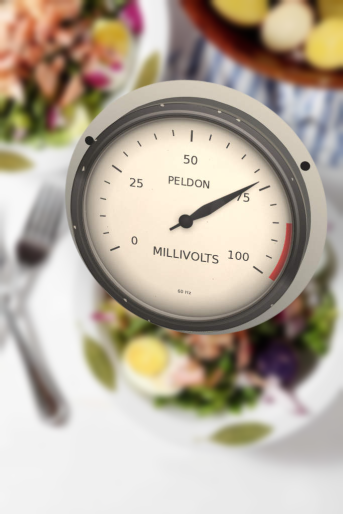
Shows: 72.5 (mV)
